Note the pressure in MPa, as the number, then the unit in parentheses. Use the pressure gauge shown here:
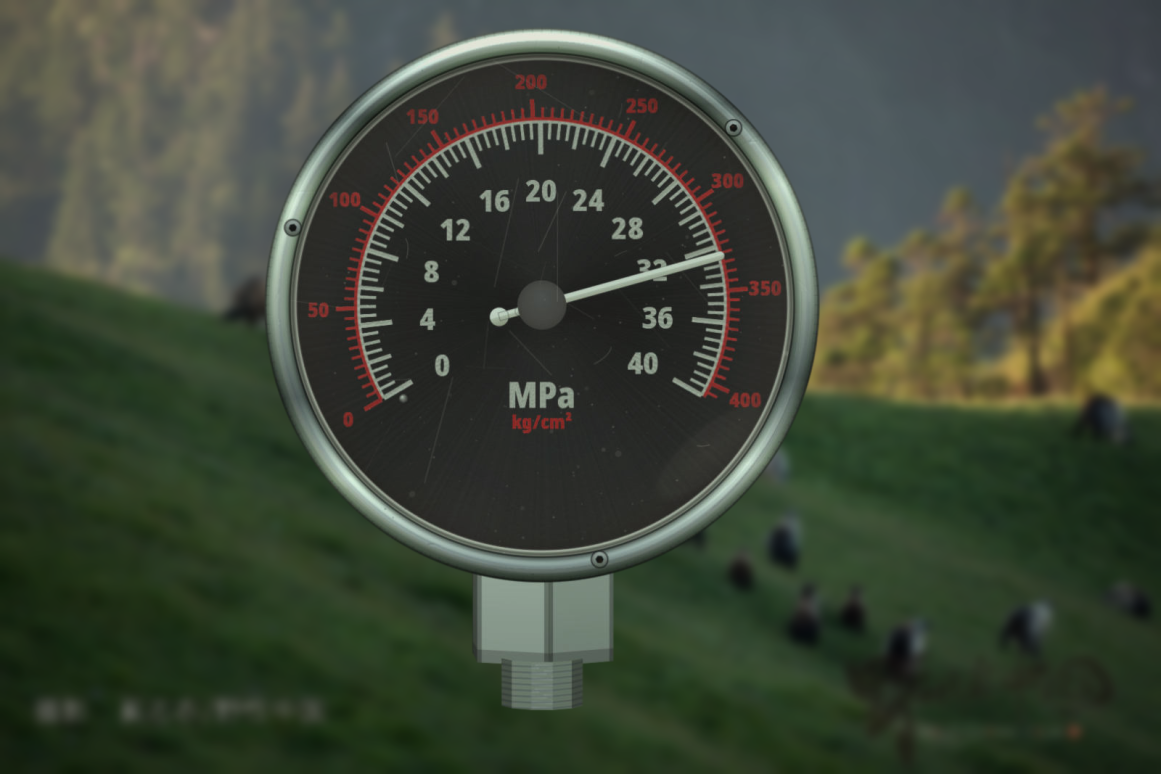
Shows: 32.5 (MPa)
